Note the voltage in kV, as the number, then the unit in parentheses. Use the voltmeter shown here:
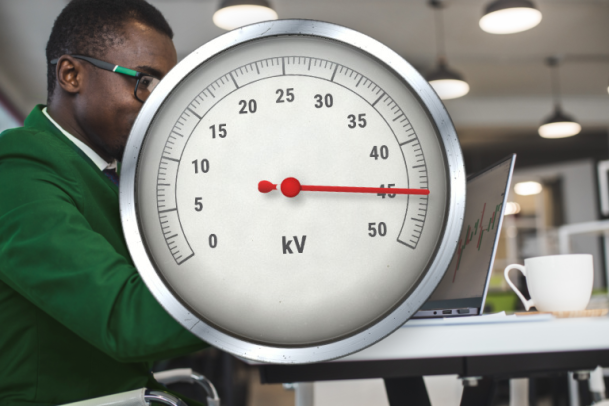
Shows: 45 (kV)
